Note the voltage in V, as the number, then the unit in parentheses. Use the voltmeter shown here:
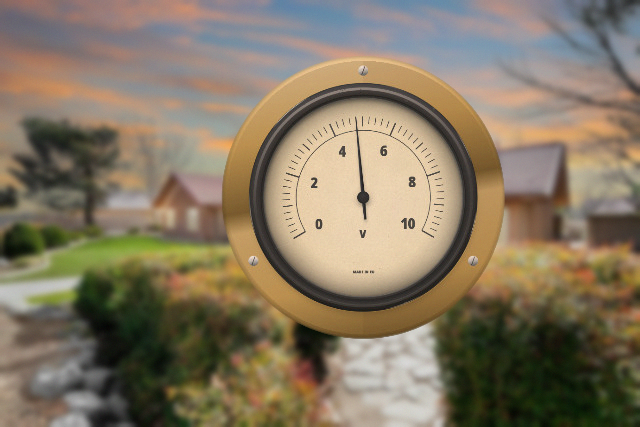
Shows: 4.8 (V)
